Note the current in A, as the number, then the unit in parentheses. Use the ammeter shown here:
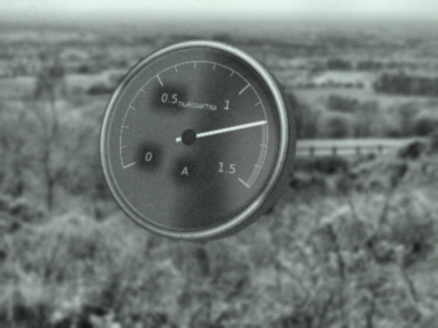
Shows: 1.2 (A)
